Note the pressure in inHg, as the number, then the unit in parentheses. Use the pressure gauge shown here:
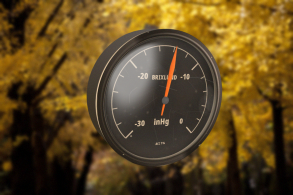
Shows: -14 (inHg)
